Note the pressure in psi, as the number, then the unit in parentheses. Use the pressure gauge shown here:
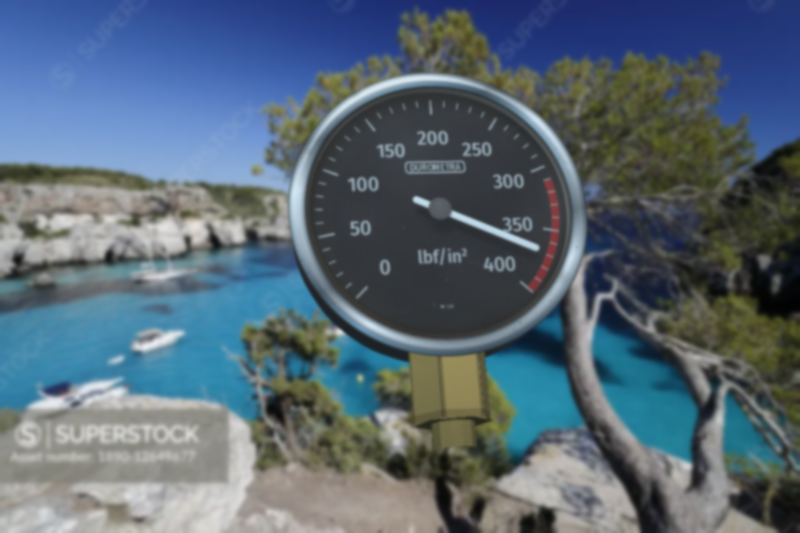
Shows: 370 (psi)
